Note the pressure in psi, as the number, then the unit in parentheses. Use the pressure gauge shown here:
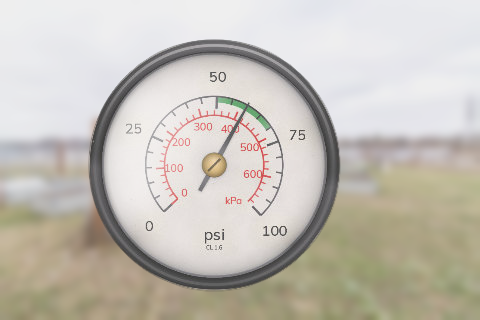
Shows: 60 (psi)
